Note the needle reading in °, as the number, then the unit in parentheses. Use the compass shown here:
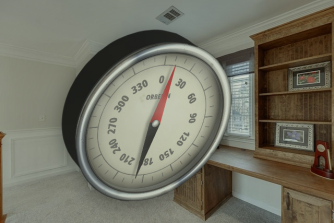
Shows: 10 (°)
